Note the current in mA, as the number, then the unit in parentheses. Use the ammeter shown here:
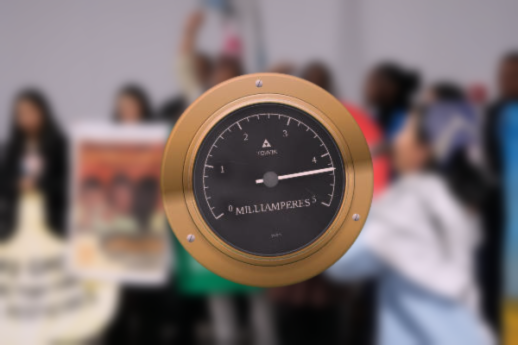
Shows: 4.3 (mA)
